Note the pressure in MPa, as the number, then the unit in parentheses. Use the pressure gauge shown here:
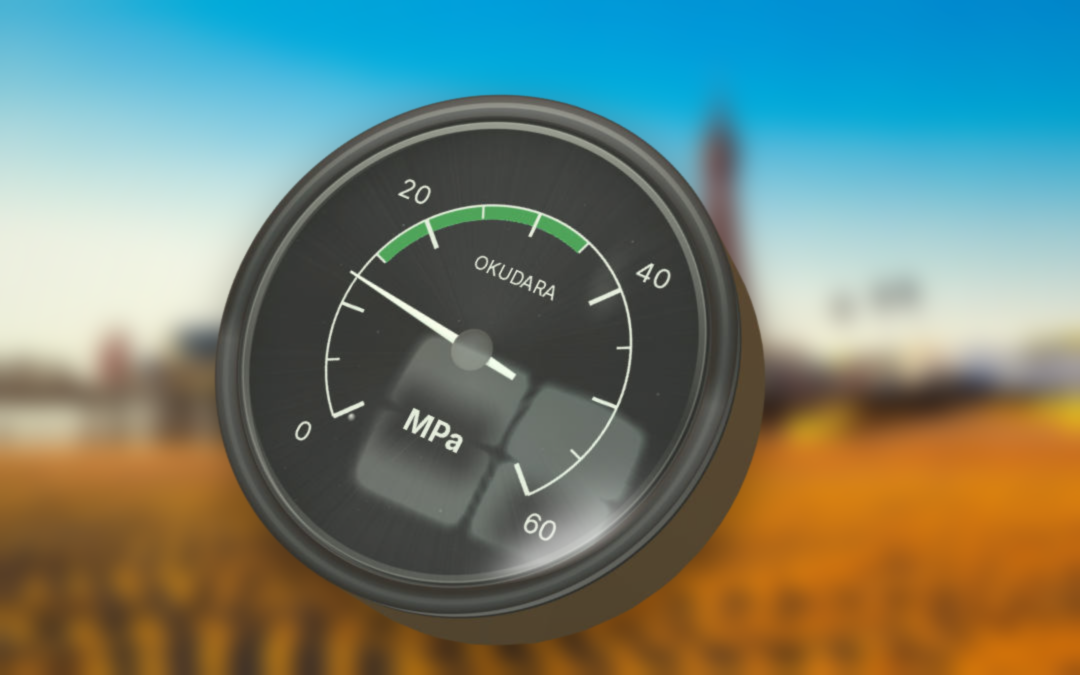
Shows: 12.5 (MPa)
